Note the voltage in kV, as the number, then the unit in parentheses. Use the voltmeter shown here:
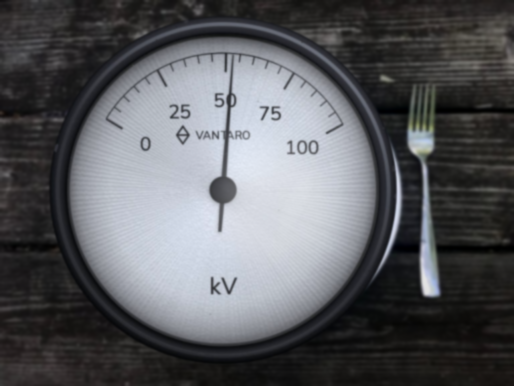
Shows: 52.5 (kV)
